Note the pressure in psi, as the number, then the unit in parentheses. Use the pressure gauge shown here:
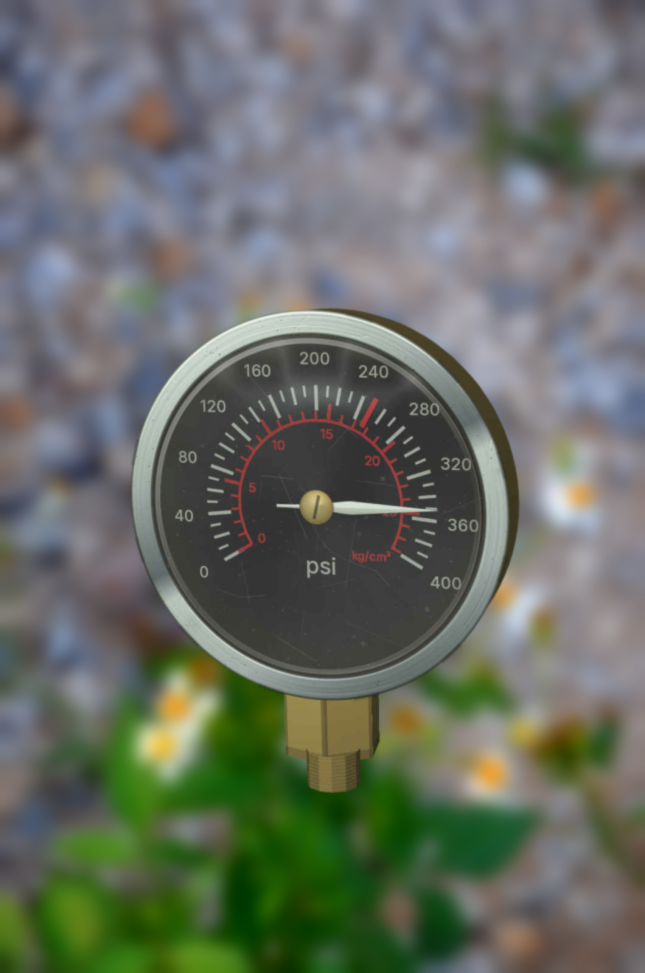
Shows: 350 (psi)
